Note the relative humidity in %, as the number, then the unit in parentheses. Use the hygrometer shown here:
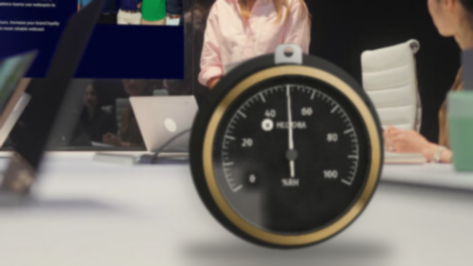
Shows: 50 (%)
